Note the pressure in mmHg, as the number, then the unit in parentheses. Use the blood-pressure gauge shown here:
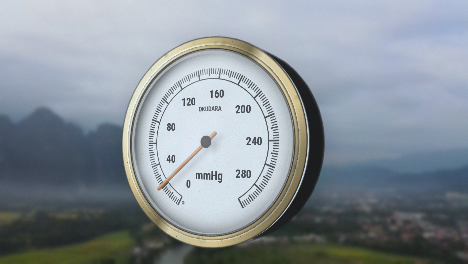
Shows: 20 (mmHg)
